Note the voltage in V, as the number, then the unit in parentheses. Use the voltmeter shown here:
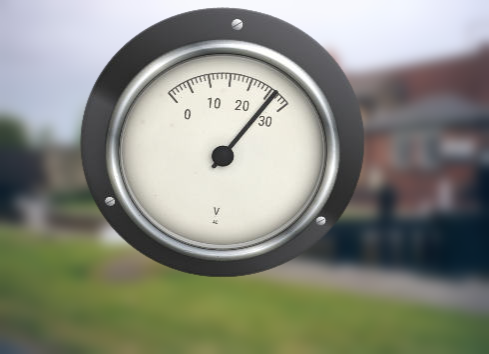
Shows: 26 (V)
